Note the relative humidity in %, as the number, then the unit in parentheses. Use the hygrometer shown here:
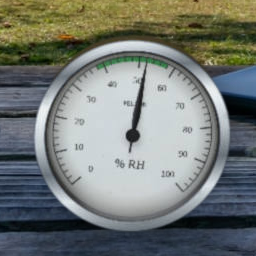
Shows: 52 (%)
